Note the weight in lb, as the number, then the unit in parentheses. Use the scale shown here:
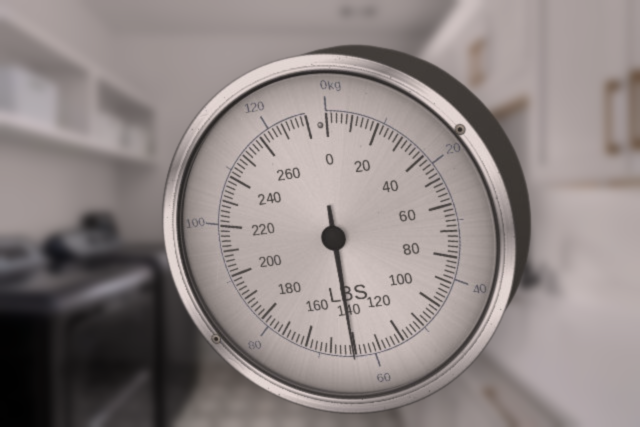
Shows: 140 (lb)
